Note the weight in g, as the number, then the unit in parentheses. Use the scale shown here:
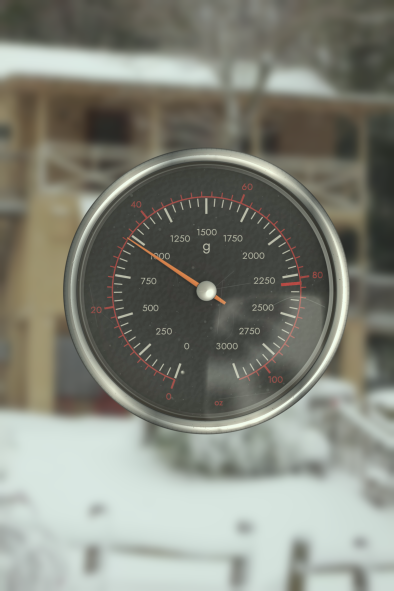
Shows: 975 (g)
